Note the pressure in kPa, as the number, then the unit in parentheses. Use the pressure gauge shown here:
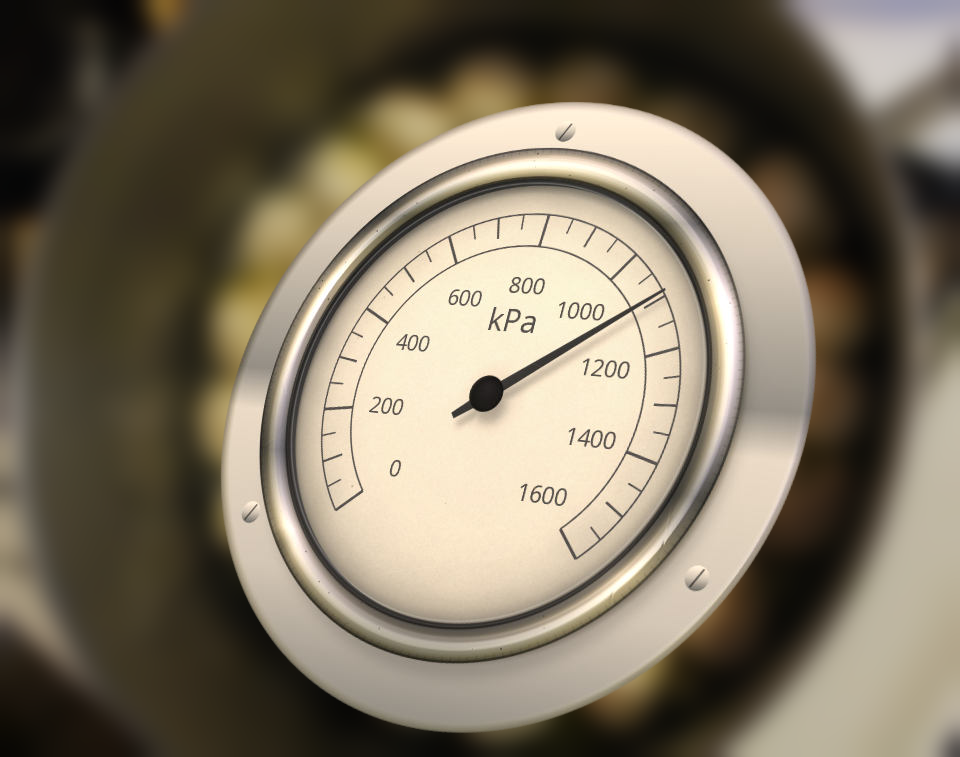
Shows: 1100 (kPa)
